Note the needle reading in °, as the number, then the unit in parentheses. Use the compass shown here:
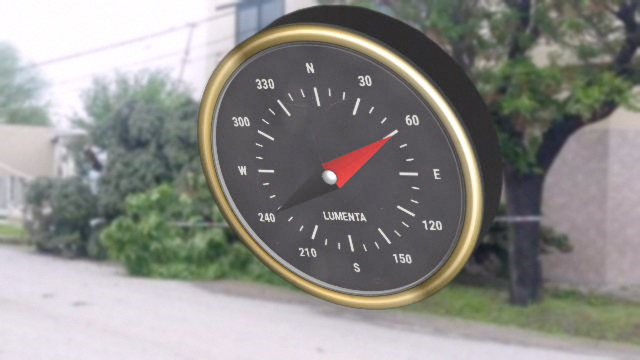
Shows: 60 (°)
